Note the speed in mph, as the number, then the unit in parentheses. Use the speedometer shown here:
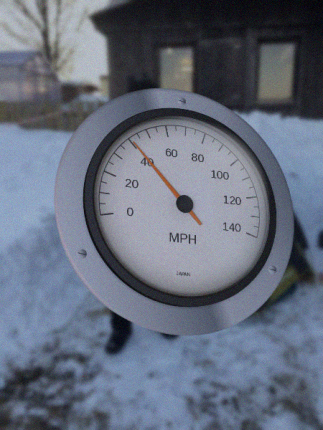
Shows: 40 (mph)
